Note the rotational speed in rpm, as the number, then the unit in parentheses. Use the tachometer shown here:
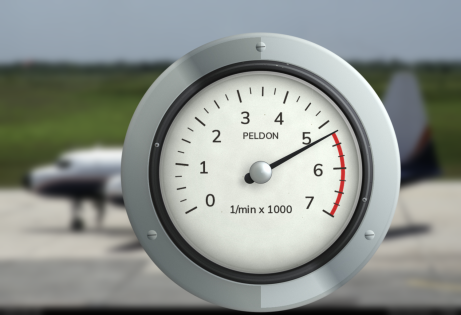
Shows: 5250 (rpm)
